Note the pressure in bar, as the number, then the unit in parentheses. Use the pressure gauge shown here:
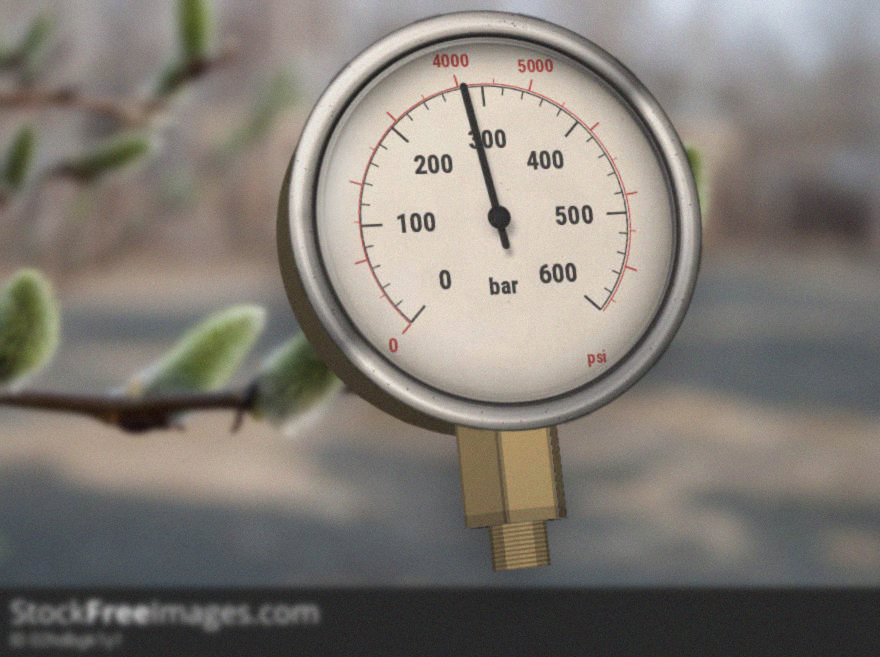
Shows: 280 (bar)
